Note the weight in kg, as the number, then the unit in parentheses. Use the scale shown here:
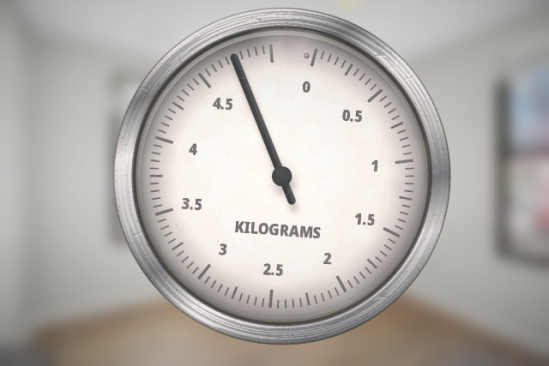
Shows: 4.75 (kg)
